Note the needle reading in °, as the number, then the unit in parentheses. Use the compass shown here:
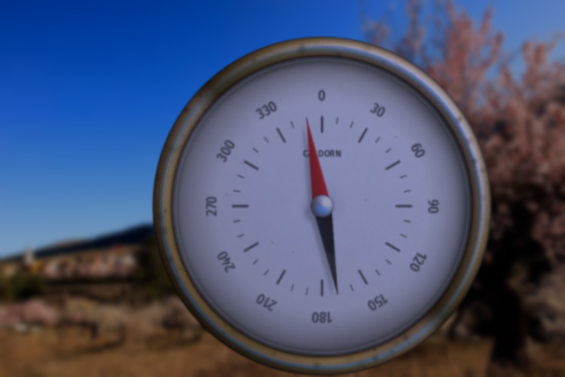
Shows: 350 (°)
